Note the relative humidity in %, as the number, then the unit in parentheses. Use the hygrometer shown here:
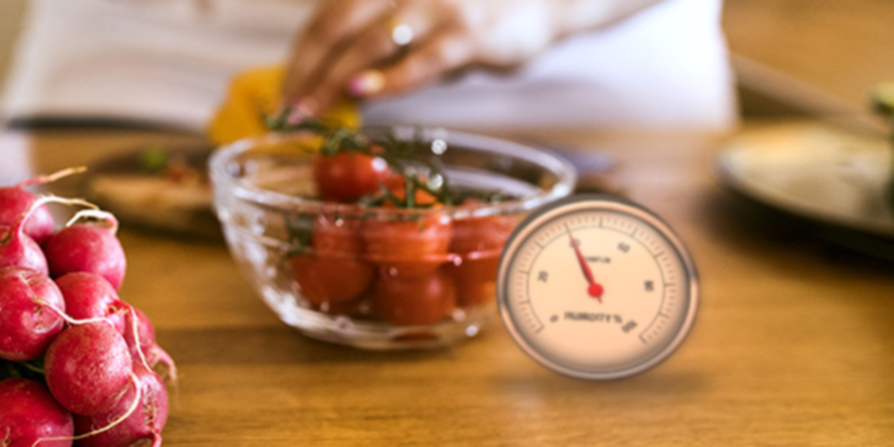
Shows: 40 (%)
